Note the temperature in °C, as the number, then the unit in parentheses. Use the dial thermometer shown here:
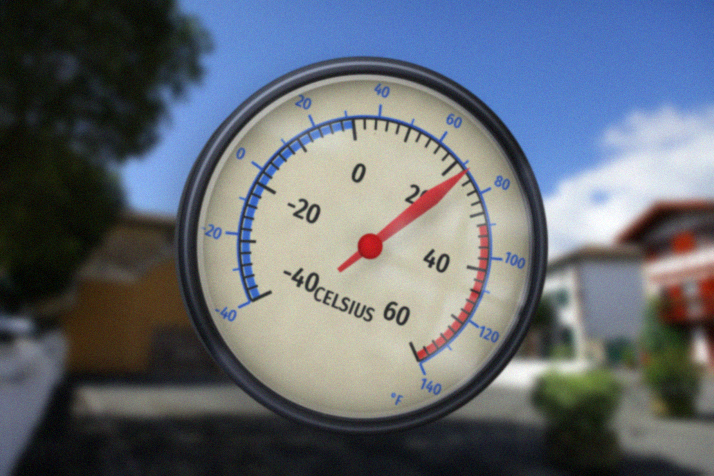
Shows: 22 (°C)
